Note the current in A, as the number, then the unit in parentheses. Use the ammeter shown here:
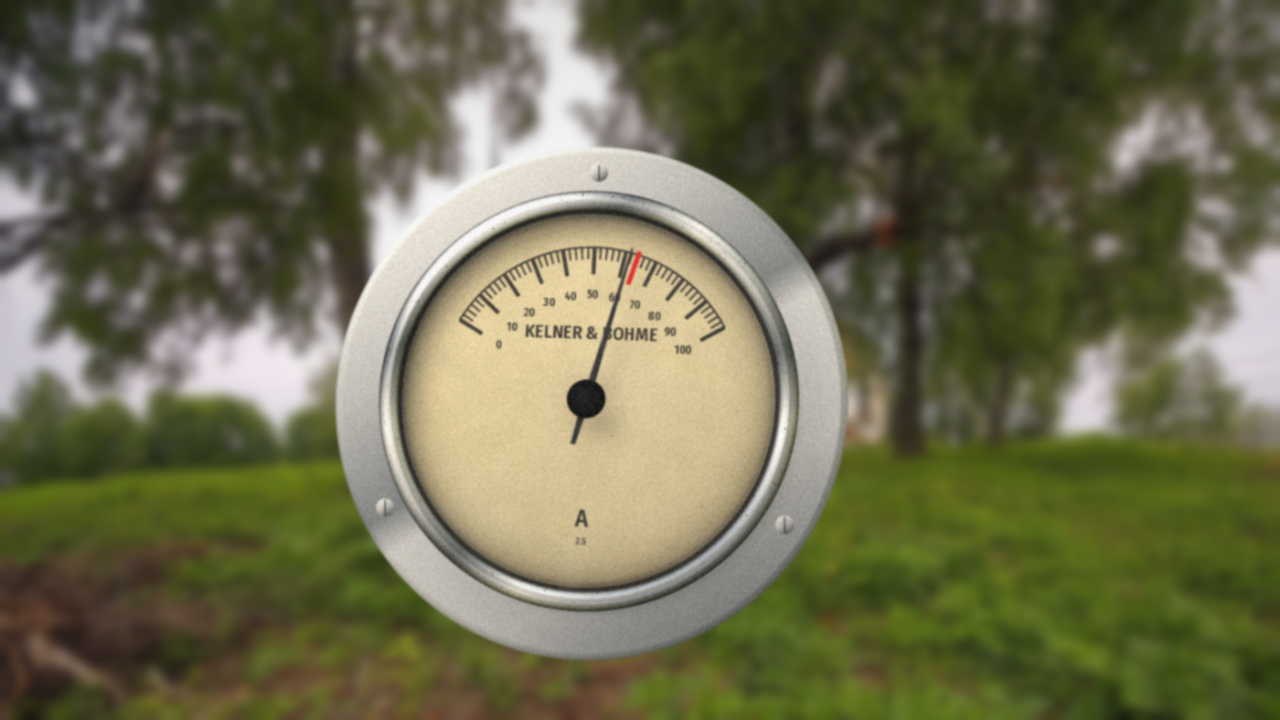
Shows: 62 (A)
